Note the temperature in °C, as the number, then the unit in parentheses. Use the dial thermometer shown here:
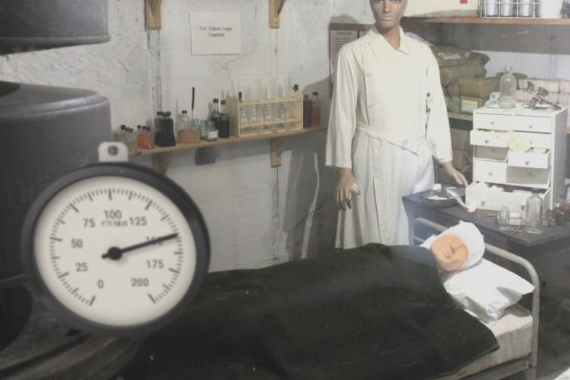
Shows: 150 (°C)
